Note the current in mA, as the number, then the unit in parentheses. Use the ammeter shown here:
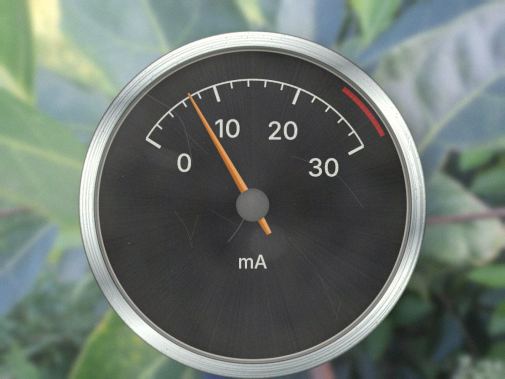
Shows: 7 (mA)
